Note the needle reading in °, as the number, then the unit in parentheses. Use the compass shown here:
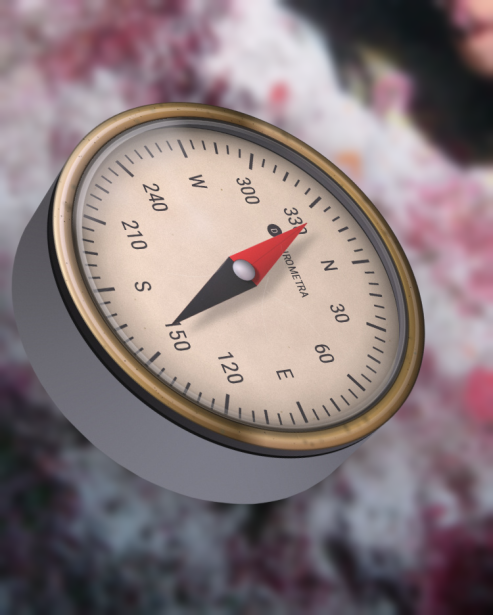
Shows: 335 (°)
